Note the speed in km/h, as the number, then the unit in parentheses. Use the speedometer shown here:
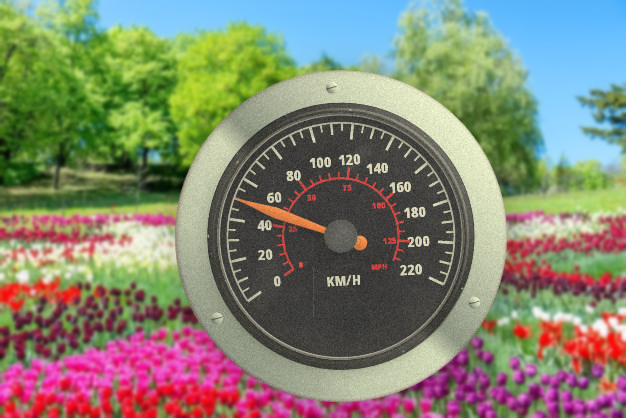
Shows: 50 (km/h)
